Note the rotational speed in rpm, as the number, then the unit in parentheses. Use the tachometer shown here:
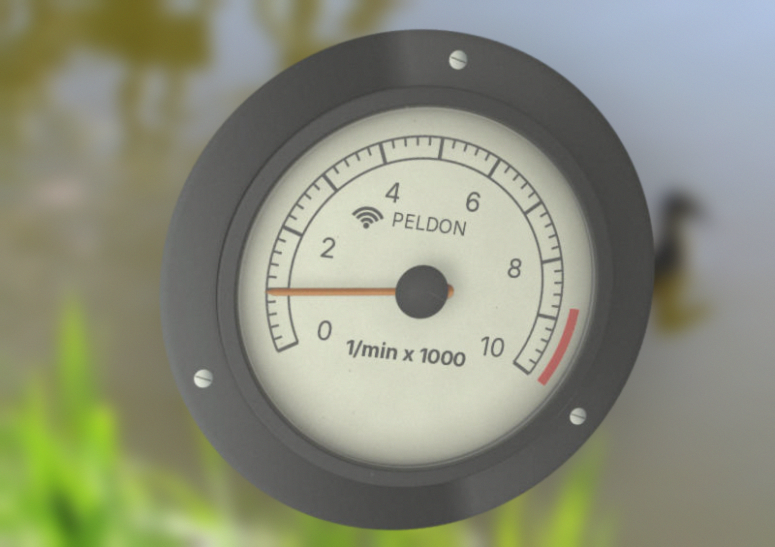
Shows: 1000 (rpm)
